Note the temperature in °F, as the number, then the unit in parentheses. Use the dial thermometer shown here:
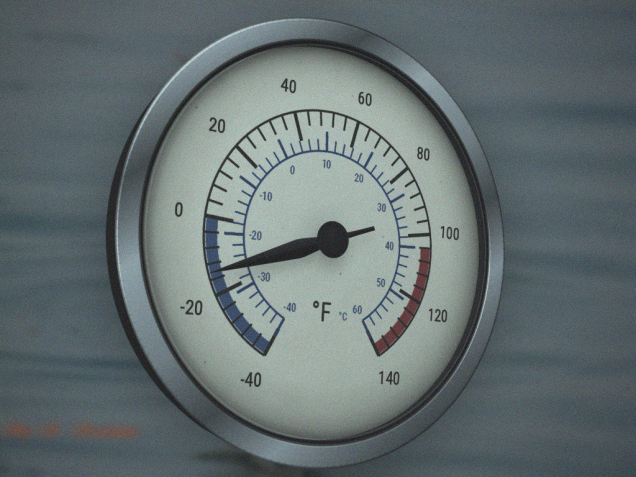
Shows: -14 (°F)
